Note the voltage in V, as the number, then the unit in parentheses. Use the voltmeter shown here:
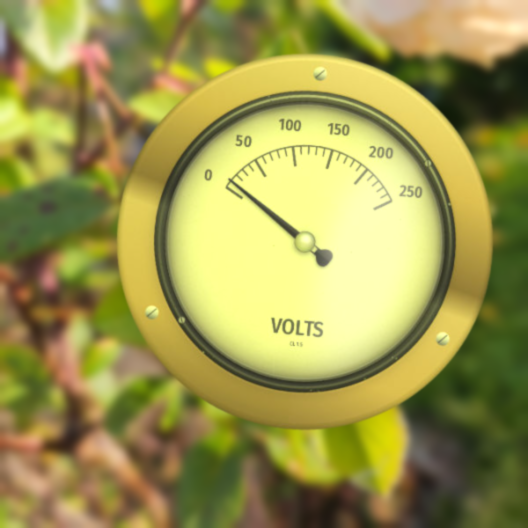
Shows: 10 (V)
